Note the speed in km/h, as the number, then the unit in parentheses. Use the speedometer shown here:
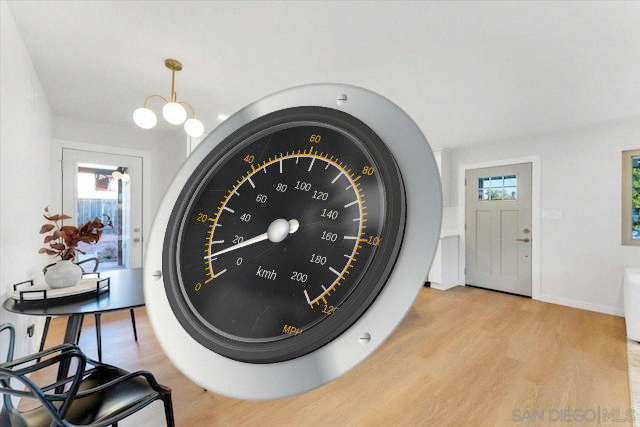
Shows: 10 (km/h)
